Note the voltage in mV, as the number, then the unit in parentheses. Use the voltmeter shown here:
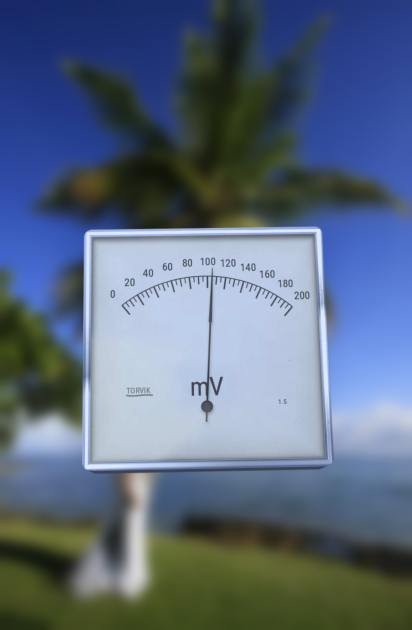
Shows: 105 (mV)
